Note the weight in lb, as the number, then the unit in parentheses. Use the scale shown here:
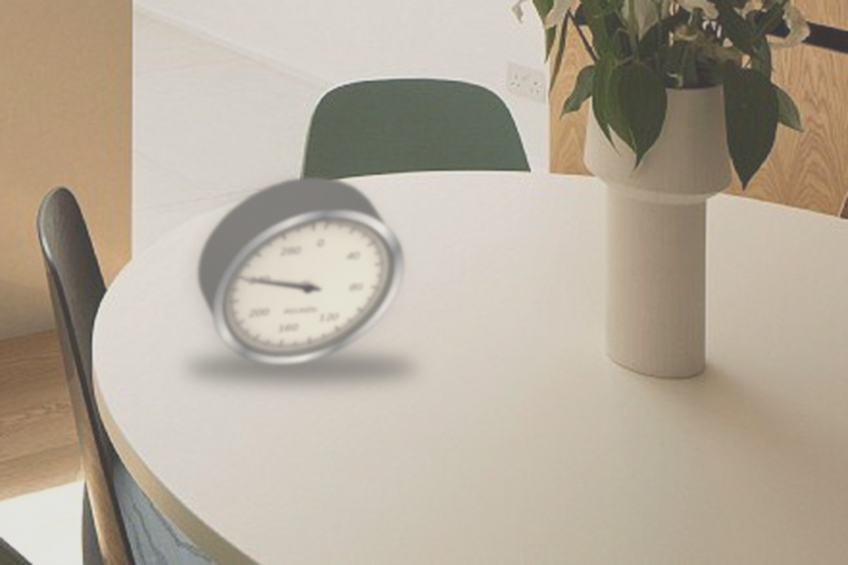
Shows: 240 (lb)
